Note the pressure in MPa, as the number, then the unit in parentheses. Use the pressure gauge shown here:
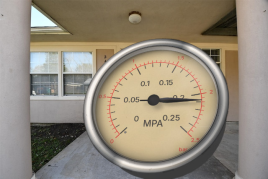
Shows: 0.21 (MPa)
